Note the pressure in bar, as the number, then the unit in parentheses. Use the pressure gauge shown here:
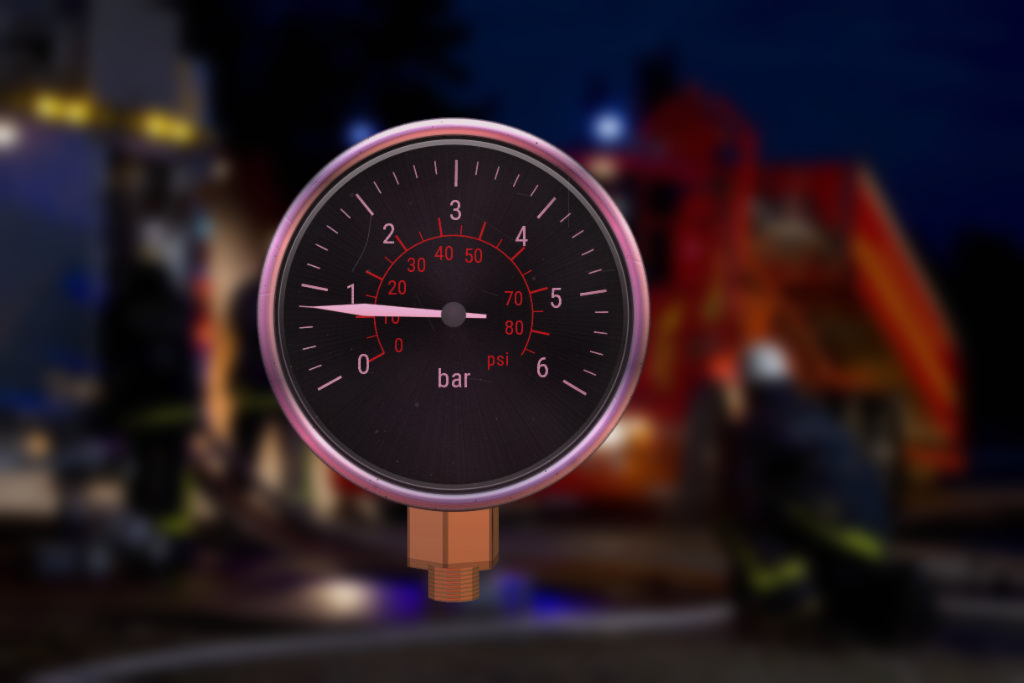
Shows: 0.8 (bar)
